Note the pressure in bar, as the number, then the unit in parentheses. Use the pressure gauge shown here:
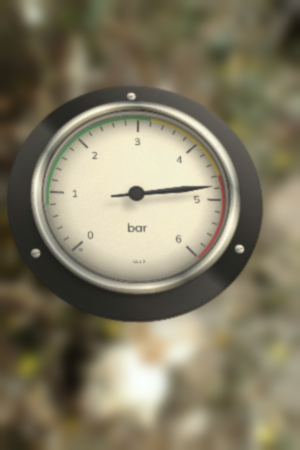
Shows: 4.8 (bar)
